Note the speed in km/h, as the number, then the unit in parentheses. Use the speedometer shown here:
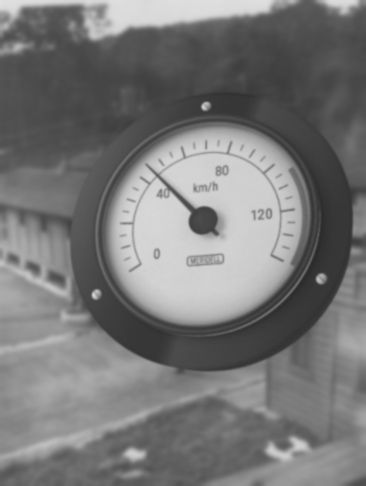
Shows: 45 (km/h)
